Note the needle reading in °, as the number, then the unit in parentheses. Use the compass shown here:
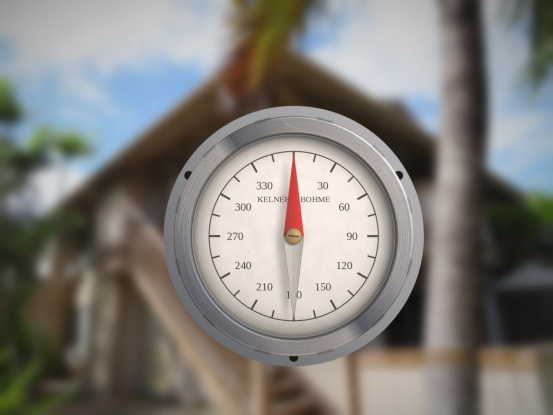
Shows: 0 (°)
